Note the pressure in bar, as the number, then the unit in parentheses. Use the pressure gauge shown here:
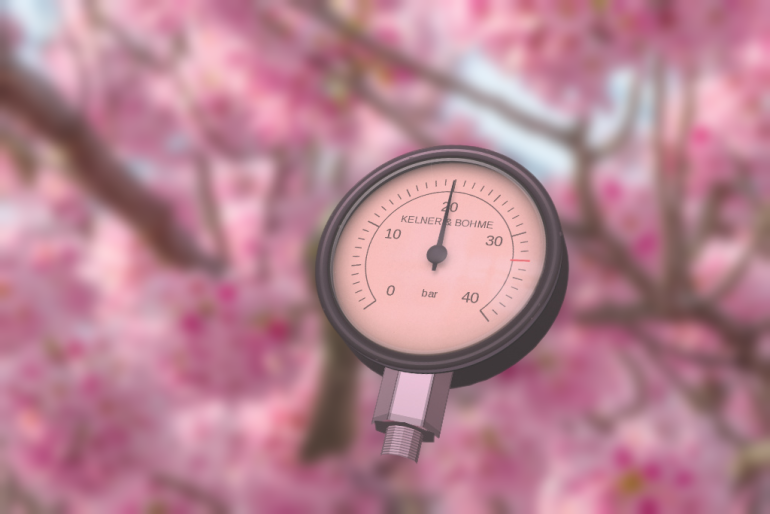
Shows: 20 (bar)
